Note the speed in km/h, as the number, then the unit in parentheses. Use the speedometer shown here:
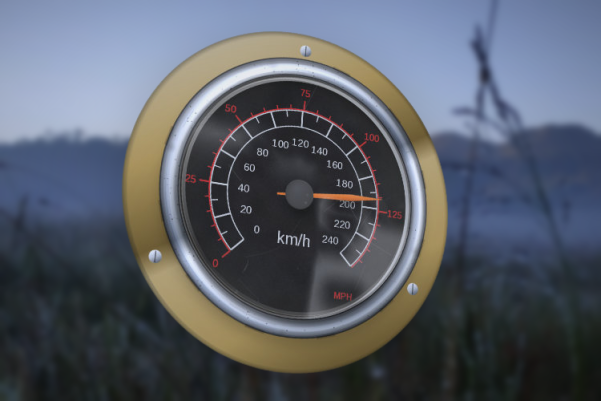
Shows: 195 (km/h)
